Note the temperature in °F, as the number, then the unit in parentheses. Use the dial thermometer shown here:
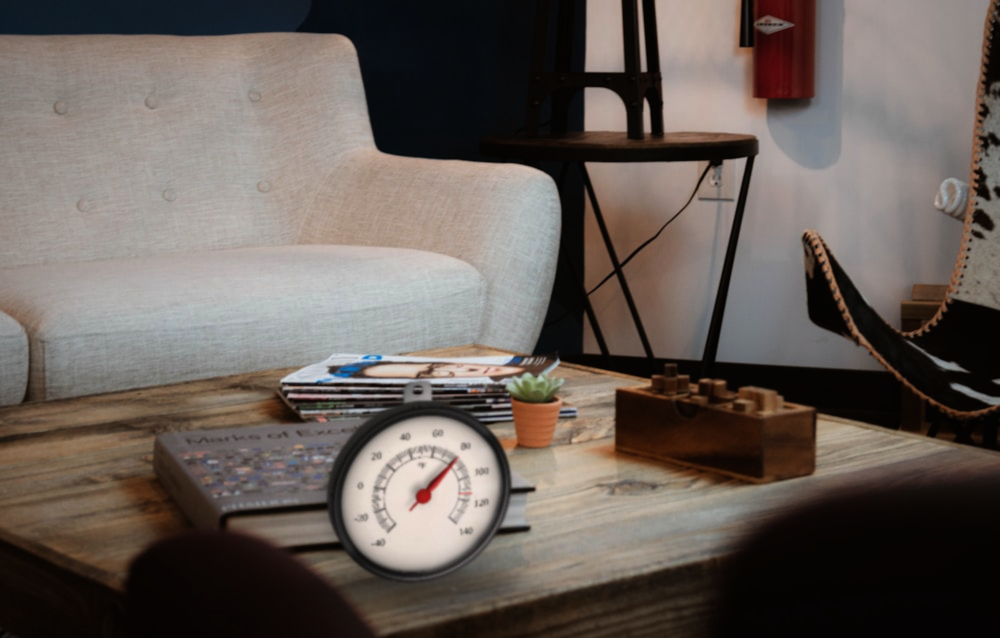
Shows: 80 (°F)
